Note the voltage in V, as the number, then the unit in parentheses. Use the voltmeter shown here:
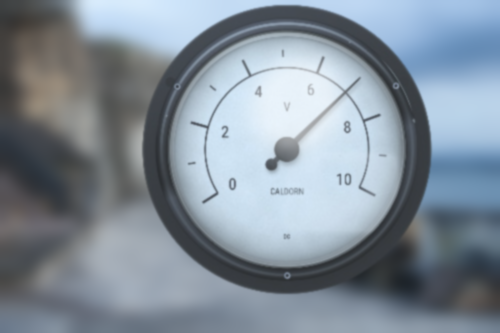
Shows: 7 (V)
